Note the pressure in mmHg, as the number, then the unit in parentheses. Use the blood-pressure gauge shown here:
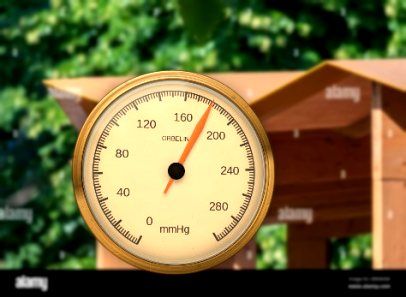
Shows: 180 (mmHg)
